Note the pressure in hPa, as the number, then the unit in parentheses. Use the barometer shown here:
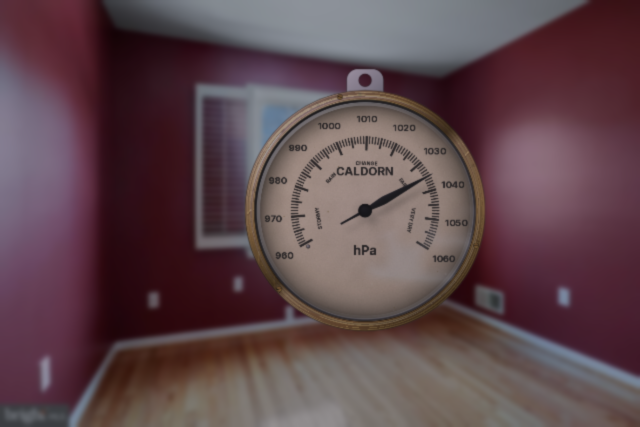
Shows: 1035 (hPa)
